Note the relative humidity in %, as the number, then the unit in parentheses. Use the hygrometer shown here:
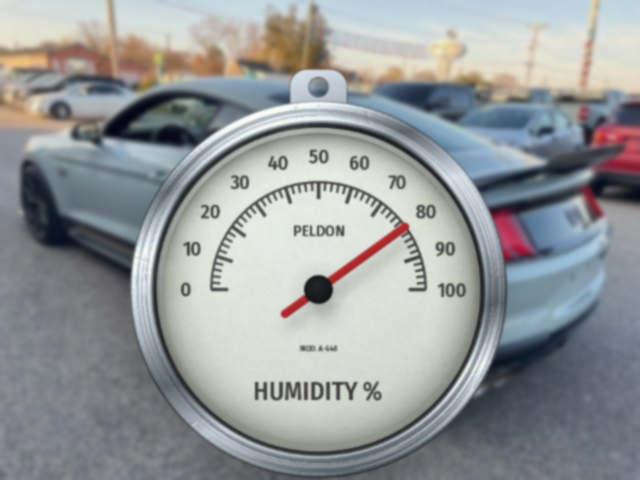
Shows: 80 (%)
